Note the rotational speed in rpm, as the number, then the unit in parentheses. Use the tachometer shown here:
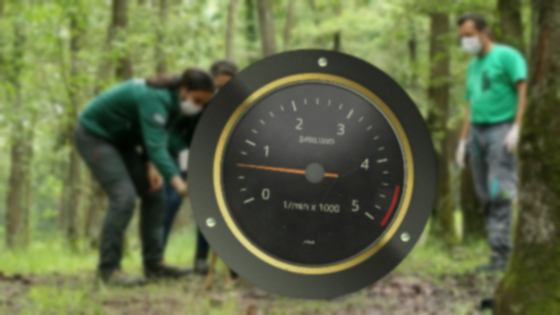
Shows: 600 (rpm)
